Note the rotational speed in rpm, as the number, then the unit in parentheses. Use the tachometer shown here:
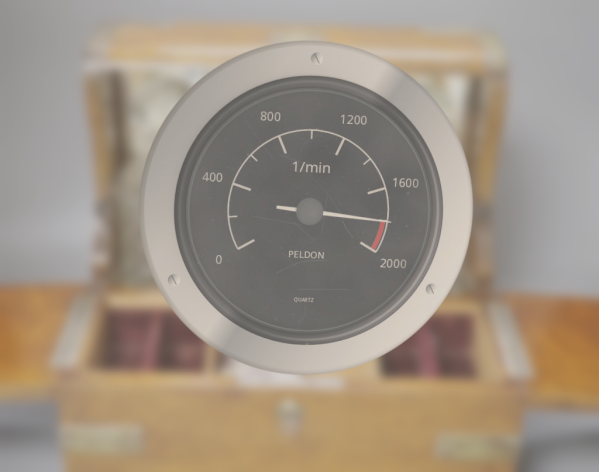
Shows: 1800 (rpm)
